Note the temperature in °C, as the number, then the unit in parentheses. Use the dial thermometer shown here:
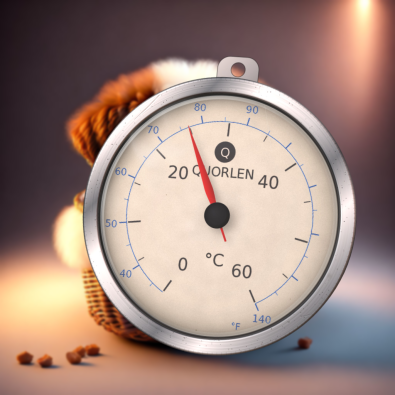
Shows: 25 (°C)
